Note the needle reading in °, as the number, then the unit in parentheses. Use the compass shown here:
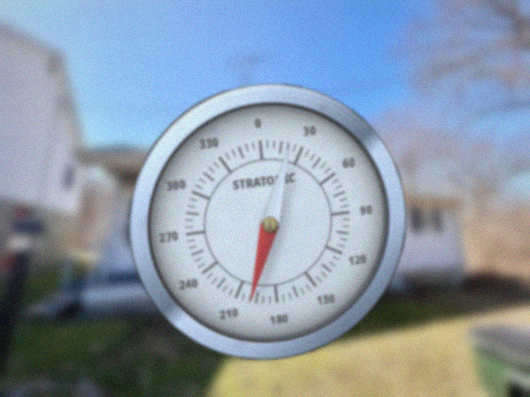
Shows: 200 (°)
